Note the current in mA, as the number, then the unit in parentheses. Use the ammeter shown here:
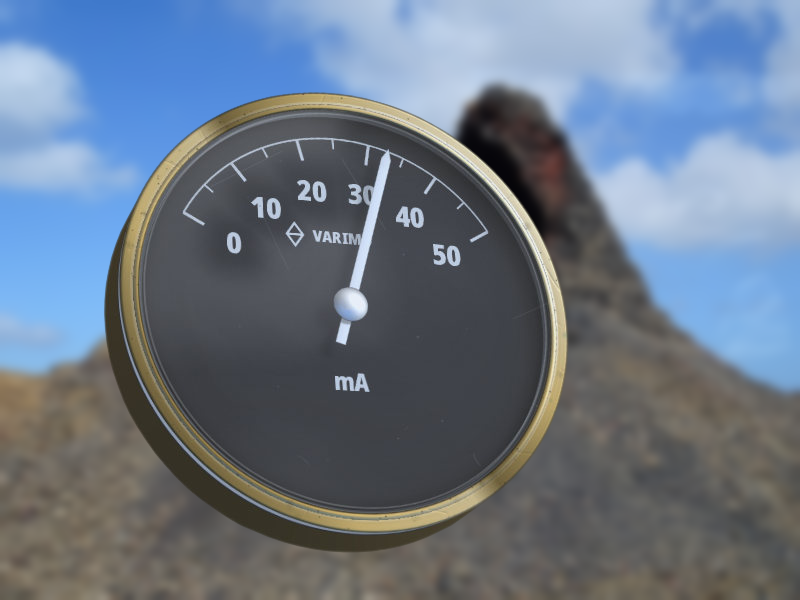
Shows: 32.5 (mA)
